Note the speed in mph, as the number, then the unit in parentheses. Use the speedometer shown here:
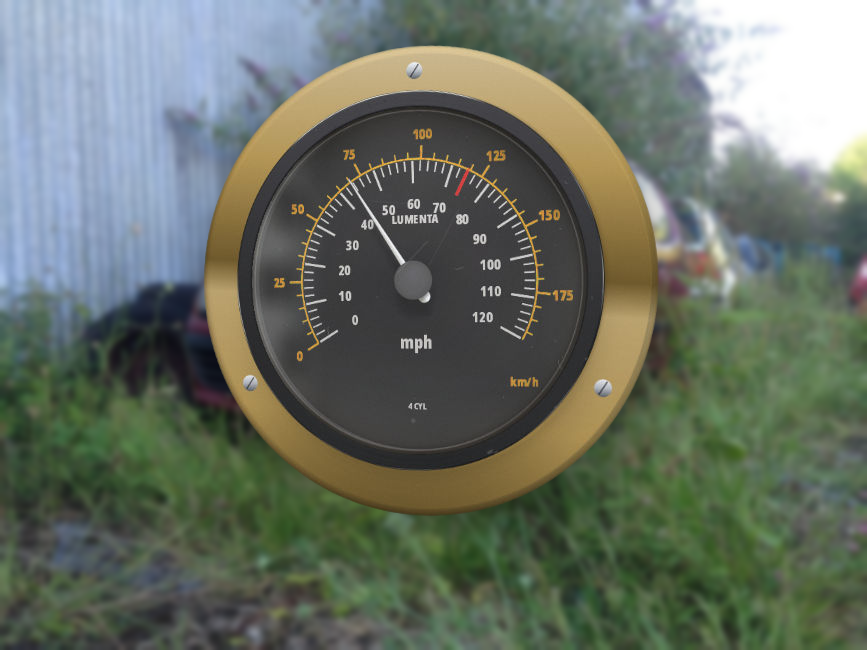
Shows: 44 (mph)
